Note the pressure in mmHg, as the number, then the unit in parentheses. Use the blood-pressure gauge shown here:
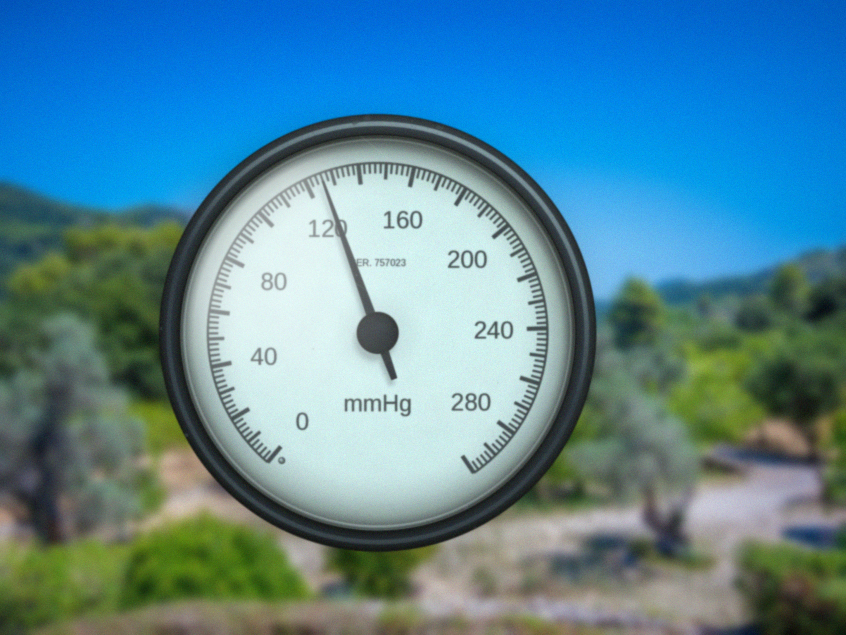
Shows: 126 (mmHg)
